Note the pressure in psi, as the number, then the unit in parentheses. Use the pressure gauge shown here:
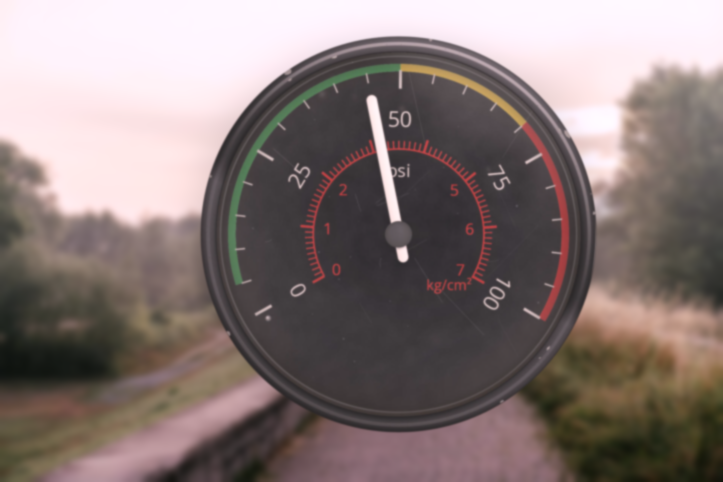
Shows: 45 (psi)
